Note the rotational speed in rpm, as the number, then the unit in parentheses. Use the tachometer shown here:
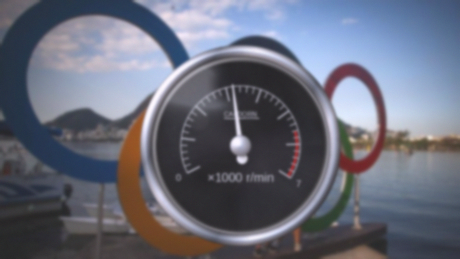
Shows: 3200 (rpm)
